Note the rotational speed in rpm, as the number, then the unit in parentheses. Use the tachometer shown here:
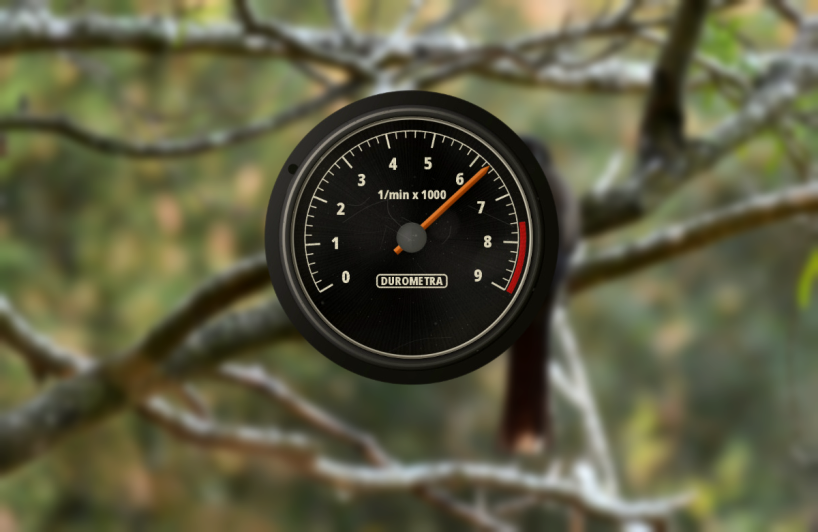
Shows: 6300 (rpm)
